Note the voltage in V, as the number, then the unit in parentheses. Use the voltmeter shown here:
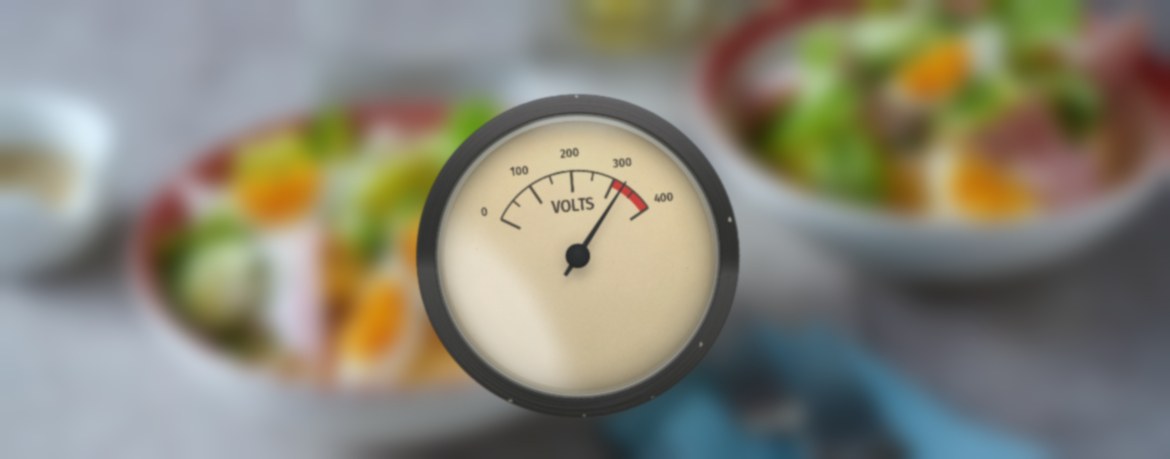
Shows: 325 (V)
